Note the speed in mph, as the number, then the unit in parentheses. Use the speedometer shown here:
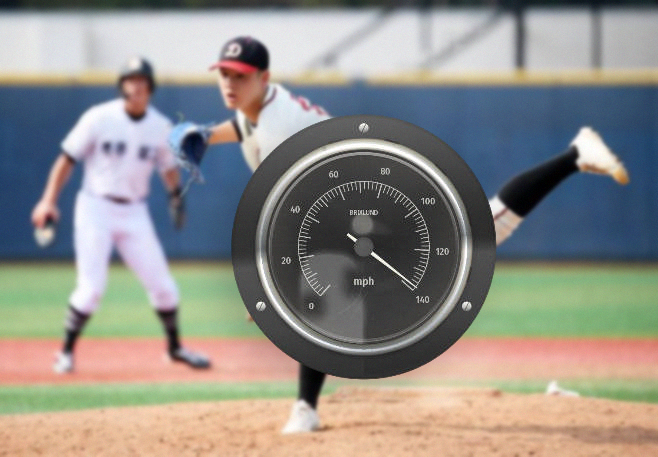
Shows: 138 (mph)
